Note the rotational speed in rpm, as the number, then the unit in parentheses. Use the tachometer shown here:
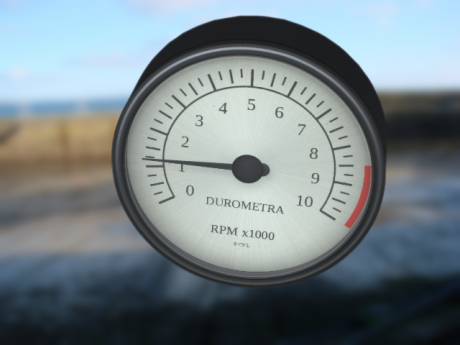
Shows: 1250 (rpm)
